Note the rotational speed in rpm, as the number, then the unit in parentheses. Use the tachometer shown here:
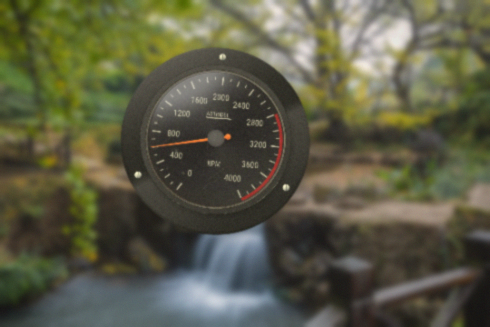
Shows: 600 (rpm)
